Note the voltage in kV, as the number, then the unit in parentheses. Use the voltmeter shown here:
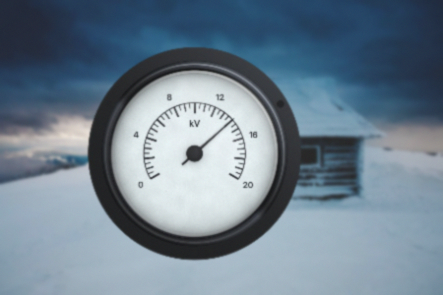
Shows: 14 (kV)
